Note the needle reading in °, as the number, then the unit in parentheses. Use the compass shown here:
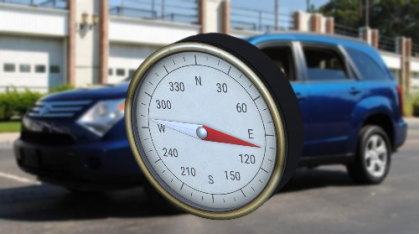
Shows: 100 (°)
